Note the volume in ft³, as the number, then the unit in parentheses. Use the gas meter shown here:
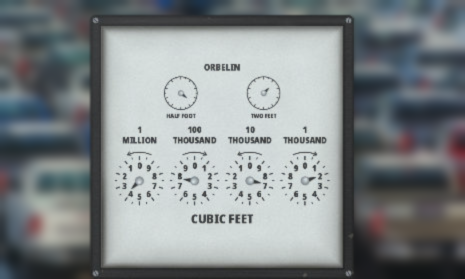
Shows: 377200 (ft³)
